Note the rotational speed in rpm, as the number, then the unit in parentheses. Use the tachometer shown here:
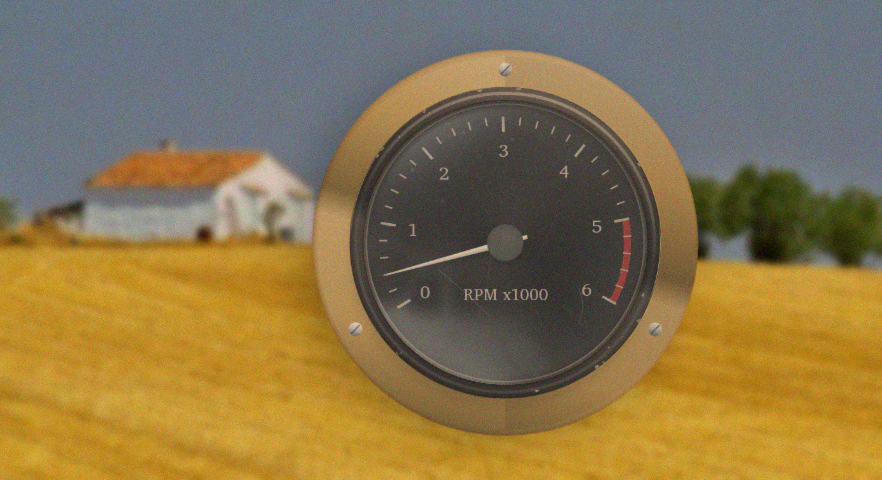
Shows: 400 (rpm)
